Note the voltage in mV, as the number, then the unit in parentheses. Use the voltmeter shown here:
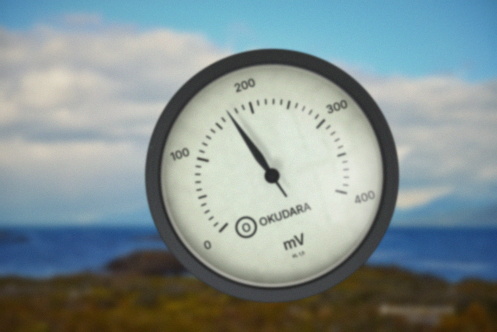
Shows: 170 (mV)
